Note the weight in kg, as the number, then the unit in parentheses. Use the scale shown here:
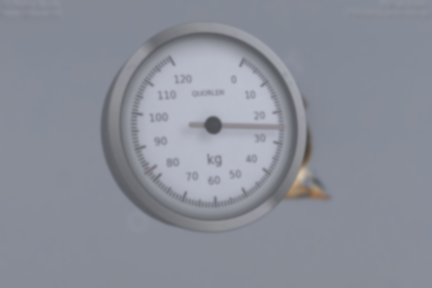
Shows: 25 (kg)
